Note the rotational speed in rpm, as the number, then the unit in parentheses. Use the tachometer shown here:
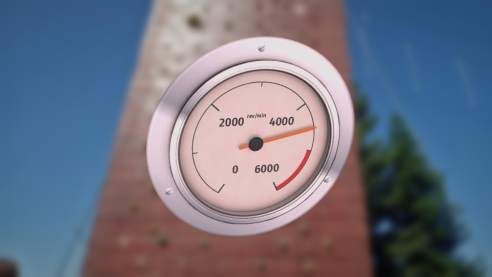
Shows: 4500 (rpm)
